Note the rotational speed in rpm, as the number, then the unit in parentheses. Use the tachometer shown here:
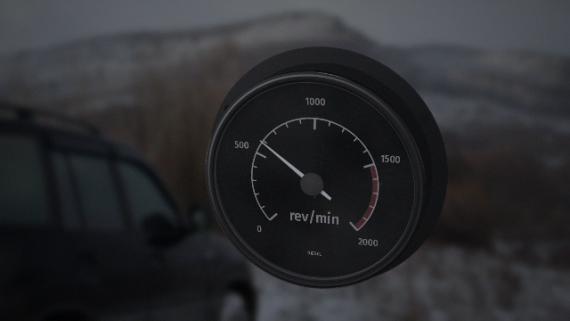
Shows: 600 (rpm)
